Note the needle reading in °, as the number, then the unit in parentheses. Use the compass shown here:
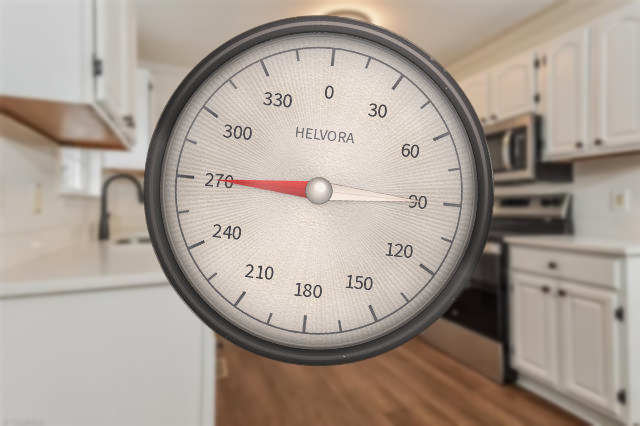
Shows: 270 (°)
